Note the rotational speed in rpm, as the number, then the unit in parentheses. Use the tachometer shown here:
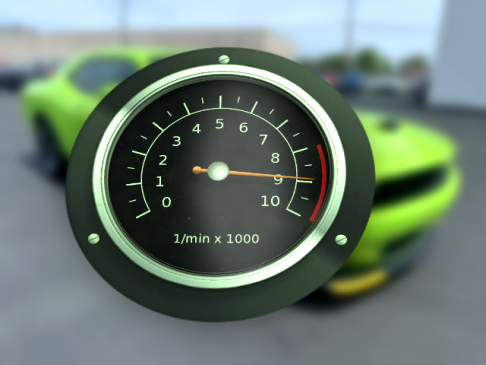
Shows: 9000 (rpm)
